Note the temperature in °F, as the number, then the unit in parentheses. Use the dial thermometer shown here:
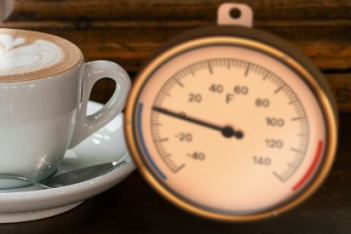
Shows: 0 (°F)
